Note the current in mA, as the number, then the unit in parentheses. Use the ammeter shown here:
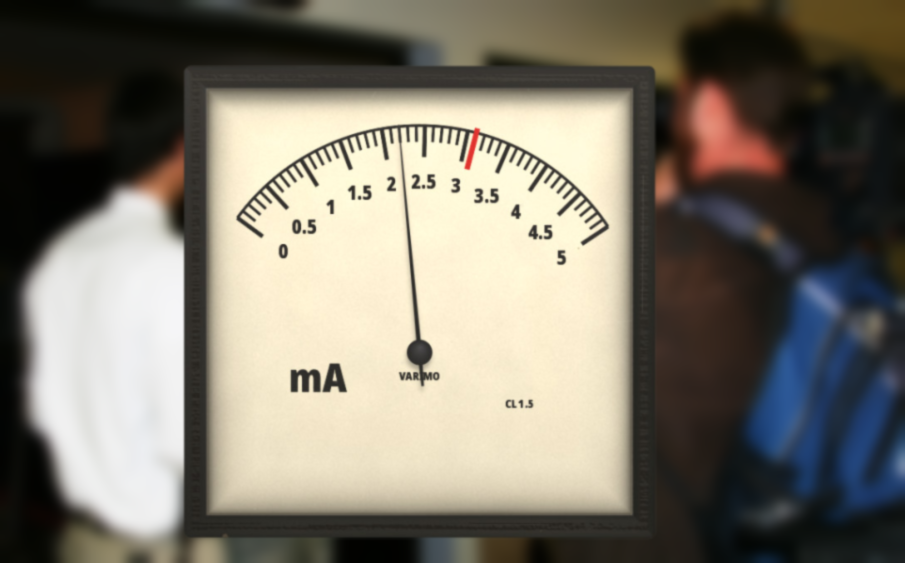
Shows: 2.2 (mA)
